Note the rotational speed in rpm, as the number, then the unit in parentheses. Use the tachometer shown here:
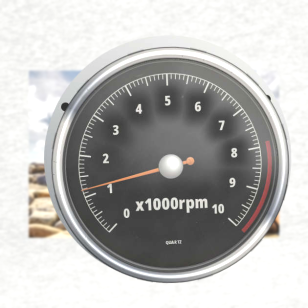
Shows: 1200 (rpm)
